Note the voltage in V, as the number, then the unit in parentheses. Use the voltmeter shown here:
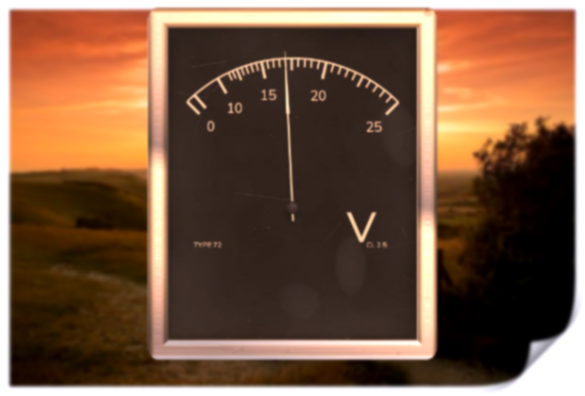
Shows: 17 (V)
